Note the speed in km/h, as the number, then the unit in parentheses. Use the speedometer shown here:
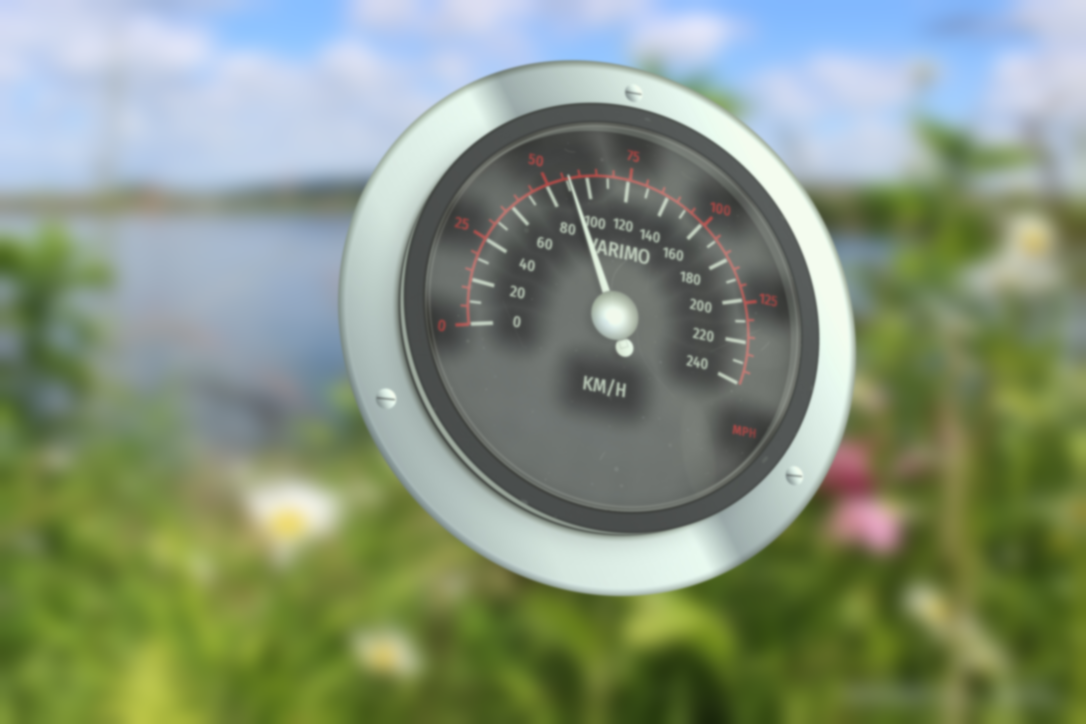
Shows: 90 (km/h)
